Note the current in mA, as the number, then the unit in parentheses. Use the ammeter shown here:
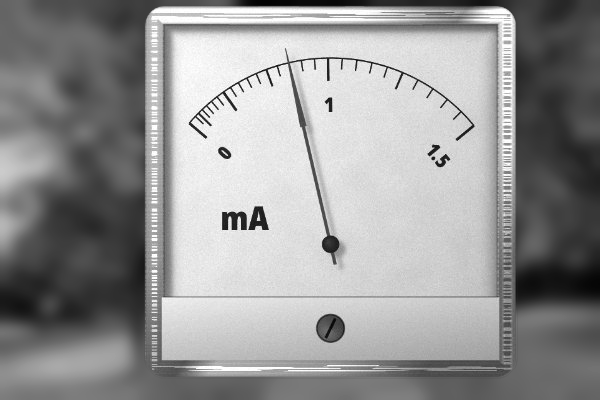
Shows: 0.85 (mA)
